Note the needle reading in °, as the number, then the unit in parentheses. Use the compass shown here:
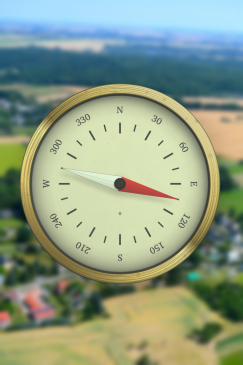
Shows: 105 (°)
